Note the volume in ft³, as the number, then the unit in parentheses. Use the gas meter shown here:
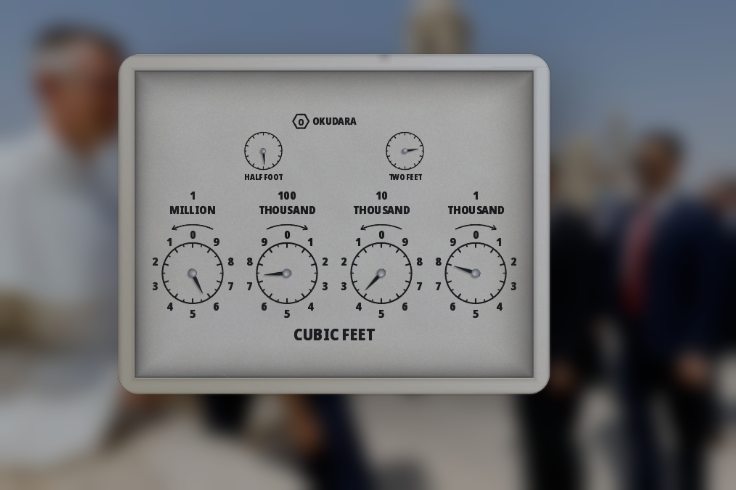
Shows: 573800 (ft³)
